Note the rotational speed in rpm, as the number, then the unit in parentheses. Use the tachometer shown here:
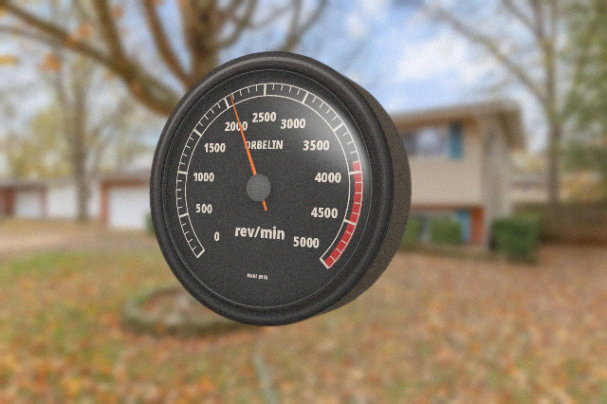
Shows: 2100 (rpm)
